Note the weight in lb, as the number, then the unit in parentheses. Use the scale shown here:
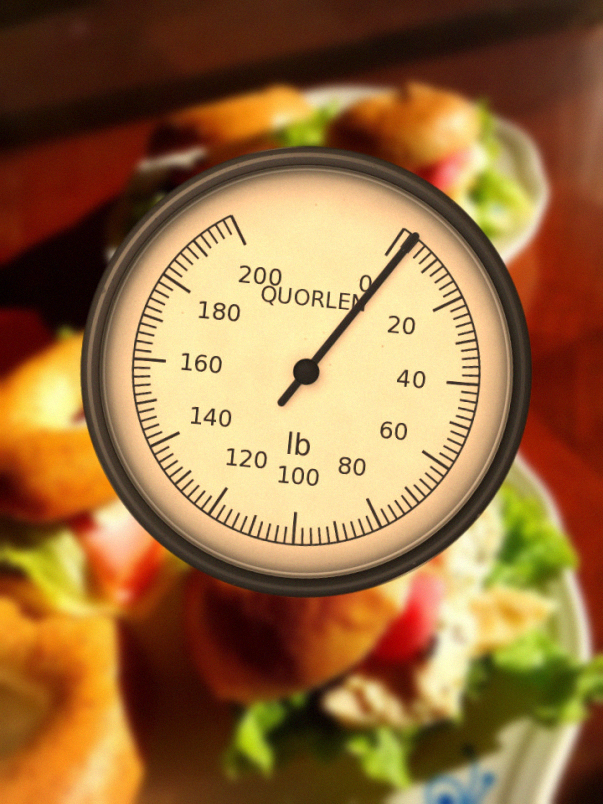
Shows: 3 (lb)
